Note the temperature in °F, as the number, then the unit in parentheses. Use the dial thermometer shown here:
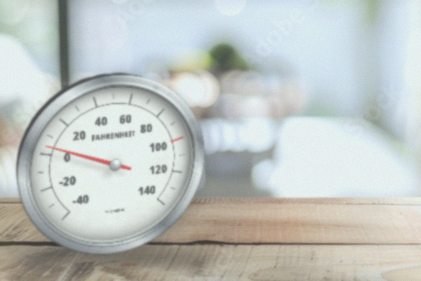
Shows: 5 (°F)
